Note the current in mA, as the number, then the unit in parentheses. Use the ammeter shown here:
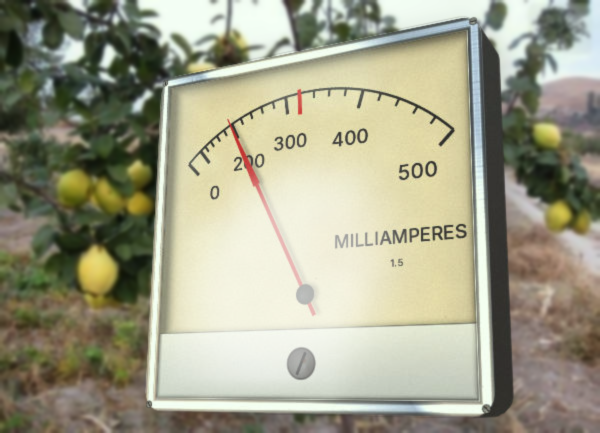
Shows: 200 (mA)
